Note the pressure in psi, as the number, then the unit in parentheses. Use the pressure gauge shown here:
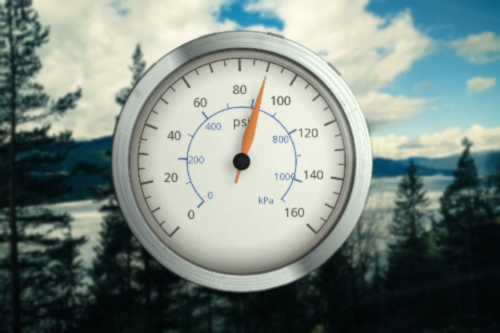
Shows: 90 (psi)
